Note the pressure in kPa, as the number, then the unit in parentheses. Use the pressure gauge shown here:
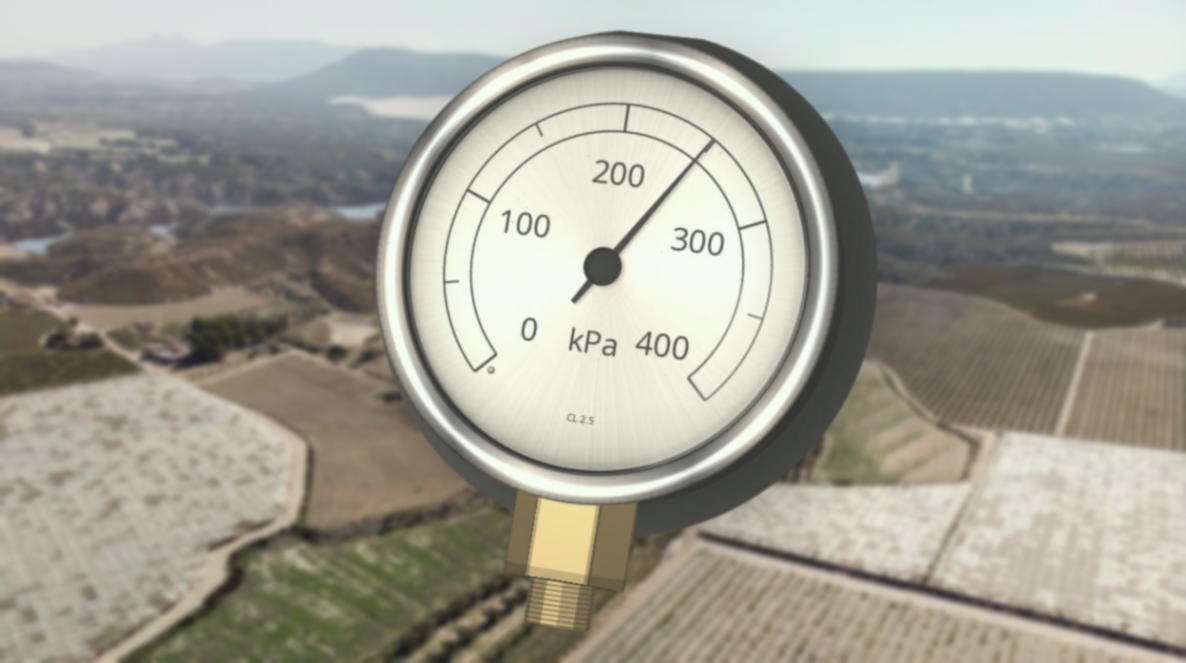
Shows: 250 (kPa)
